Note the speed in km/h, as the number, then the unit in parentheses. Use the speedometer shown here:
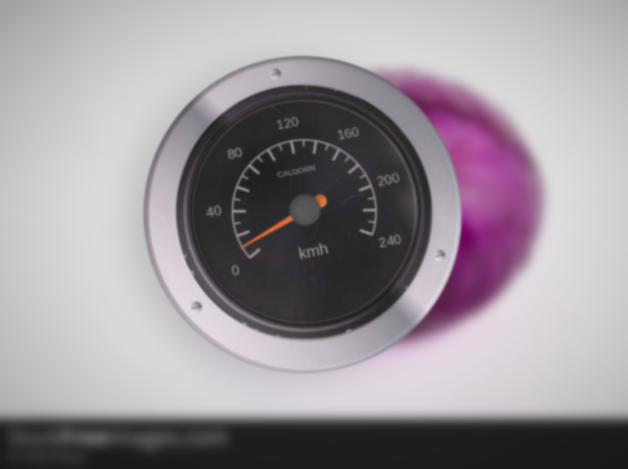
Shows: 10 (km/h)
